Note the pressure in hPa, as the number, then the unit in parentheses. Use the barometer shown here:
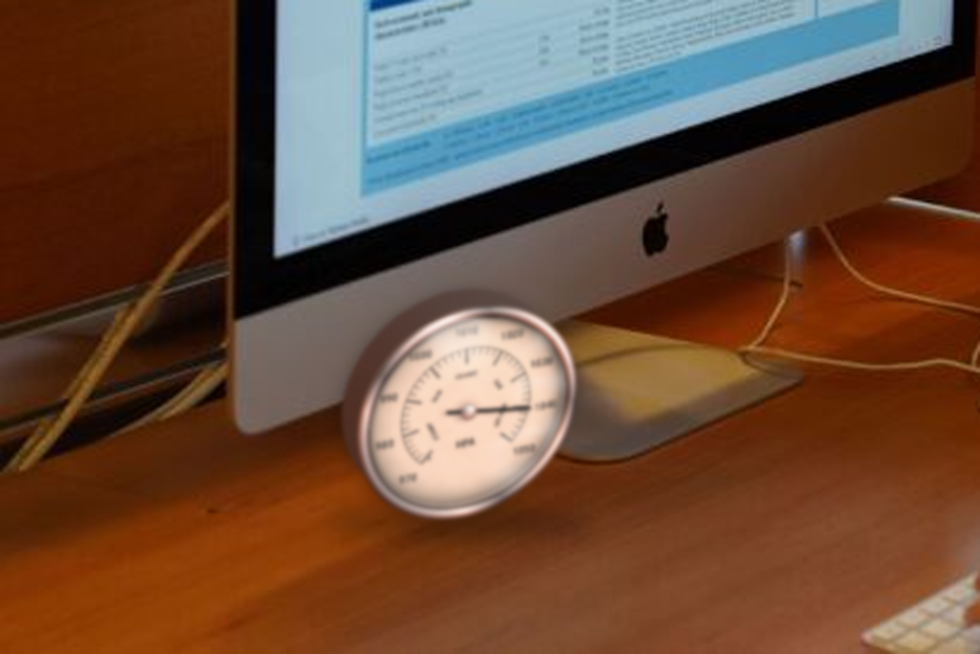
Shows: 1040 (hPa)
